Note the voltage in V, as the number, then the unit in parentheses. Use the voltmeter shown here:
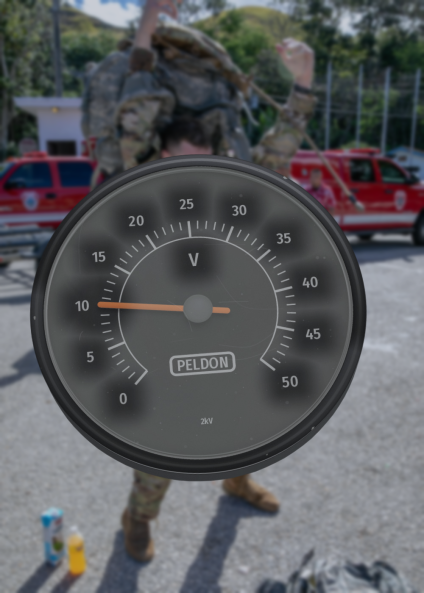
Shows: 10 (V)
